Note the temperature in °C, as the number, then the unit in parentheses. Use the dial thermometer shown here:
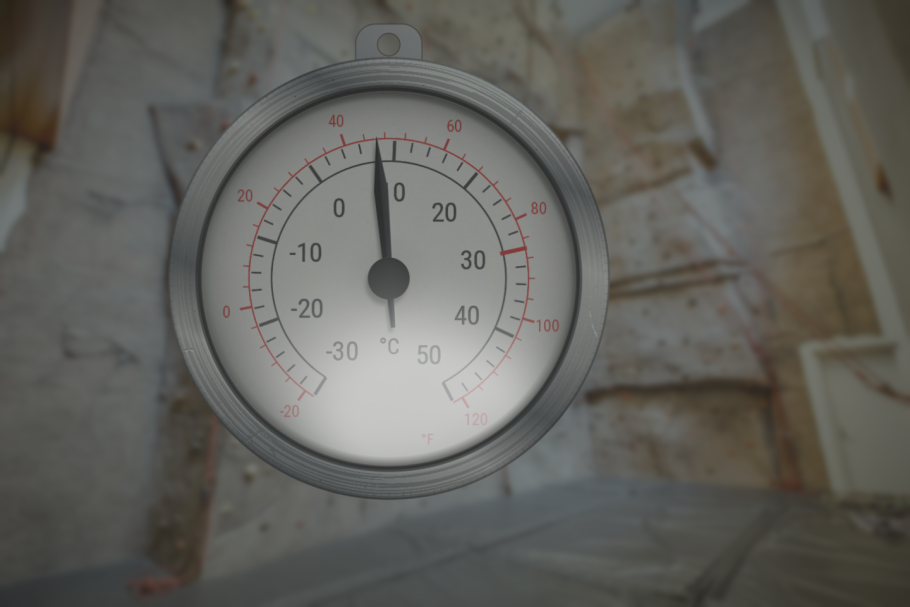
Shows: 8 (°C)
